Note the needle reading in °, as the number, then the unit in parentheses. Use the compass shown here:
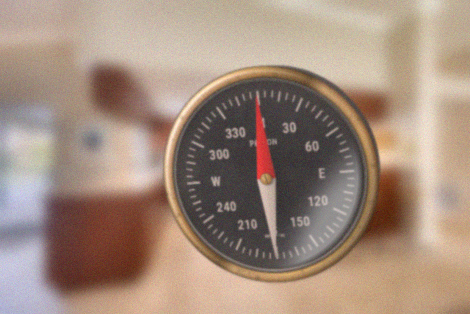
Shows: 0 (°)
